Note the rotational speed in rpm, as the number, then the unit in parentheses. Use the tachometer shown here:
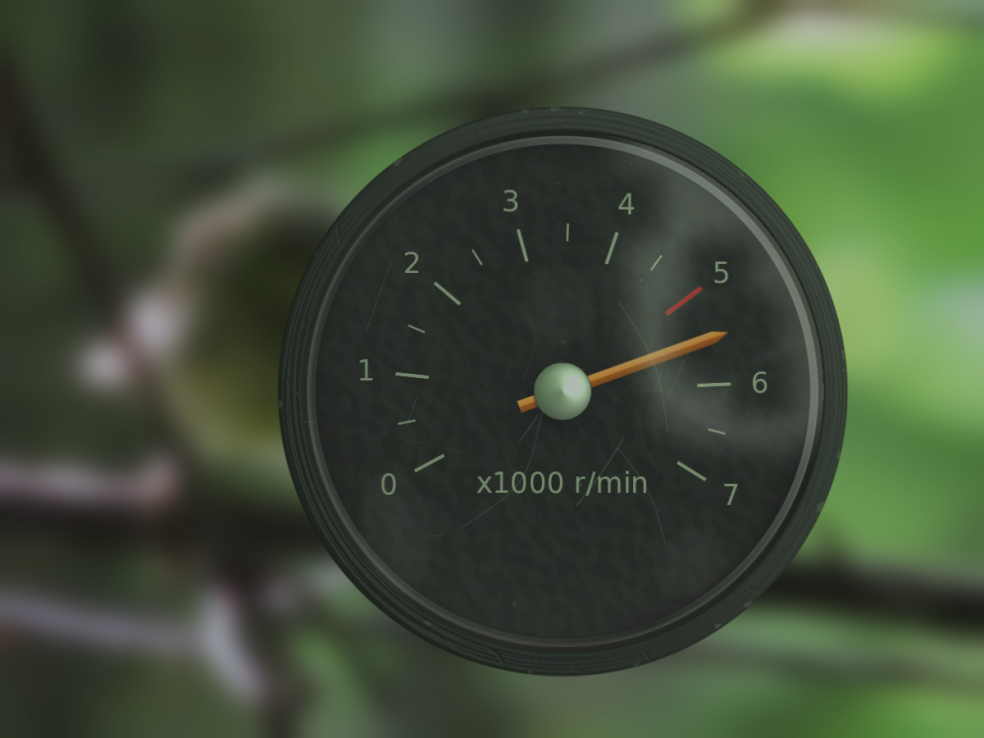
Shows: 5500 (rpm)
